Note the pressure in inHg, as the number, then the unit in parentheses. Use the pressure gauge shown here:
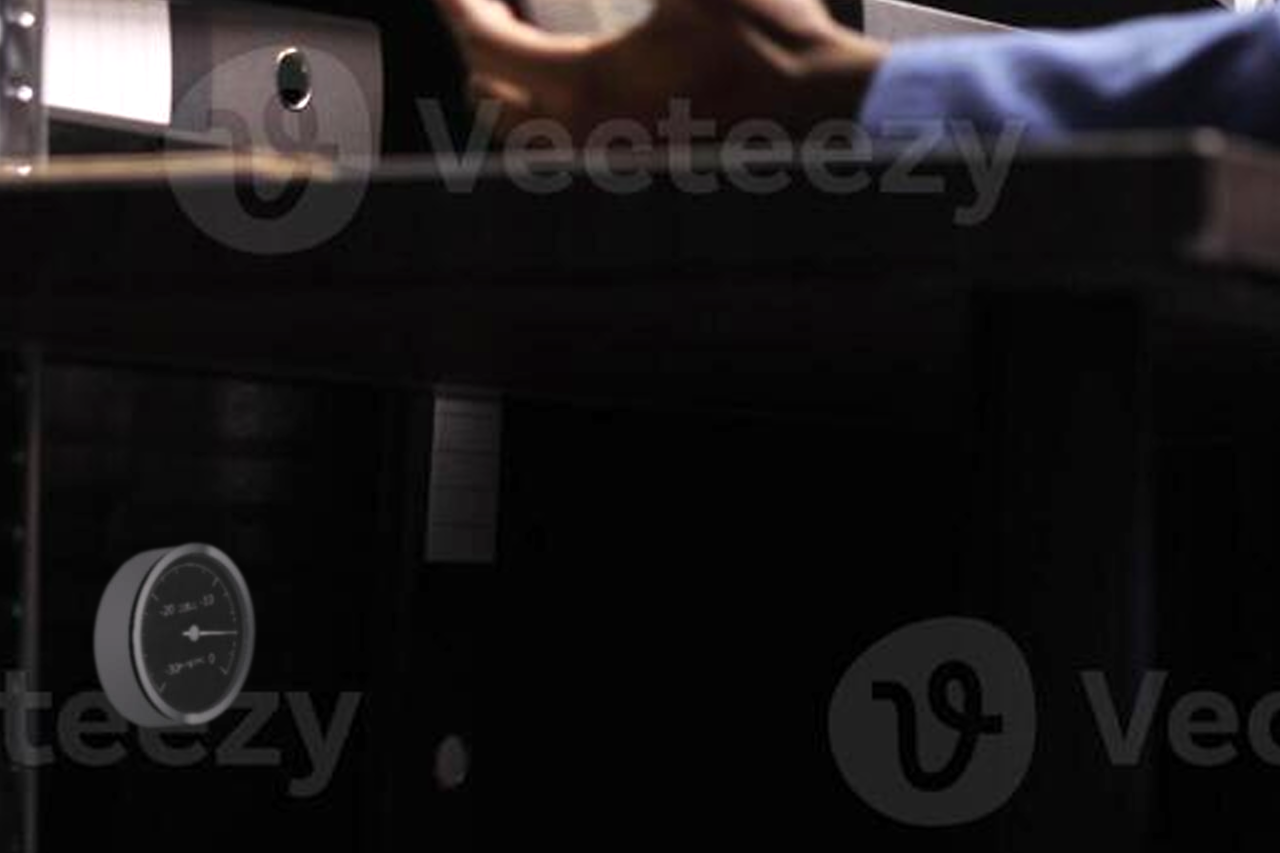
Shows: -4 (inHg)
